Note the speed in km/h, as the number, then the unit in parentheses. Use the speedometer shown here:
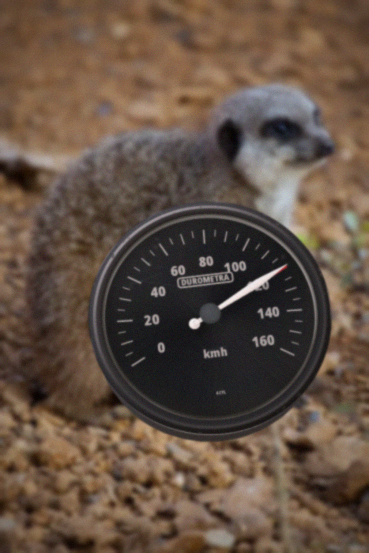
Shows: 120 (km/h)
